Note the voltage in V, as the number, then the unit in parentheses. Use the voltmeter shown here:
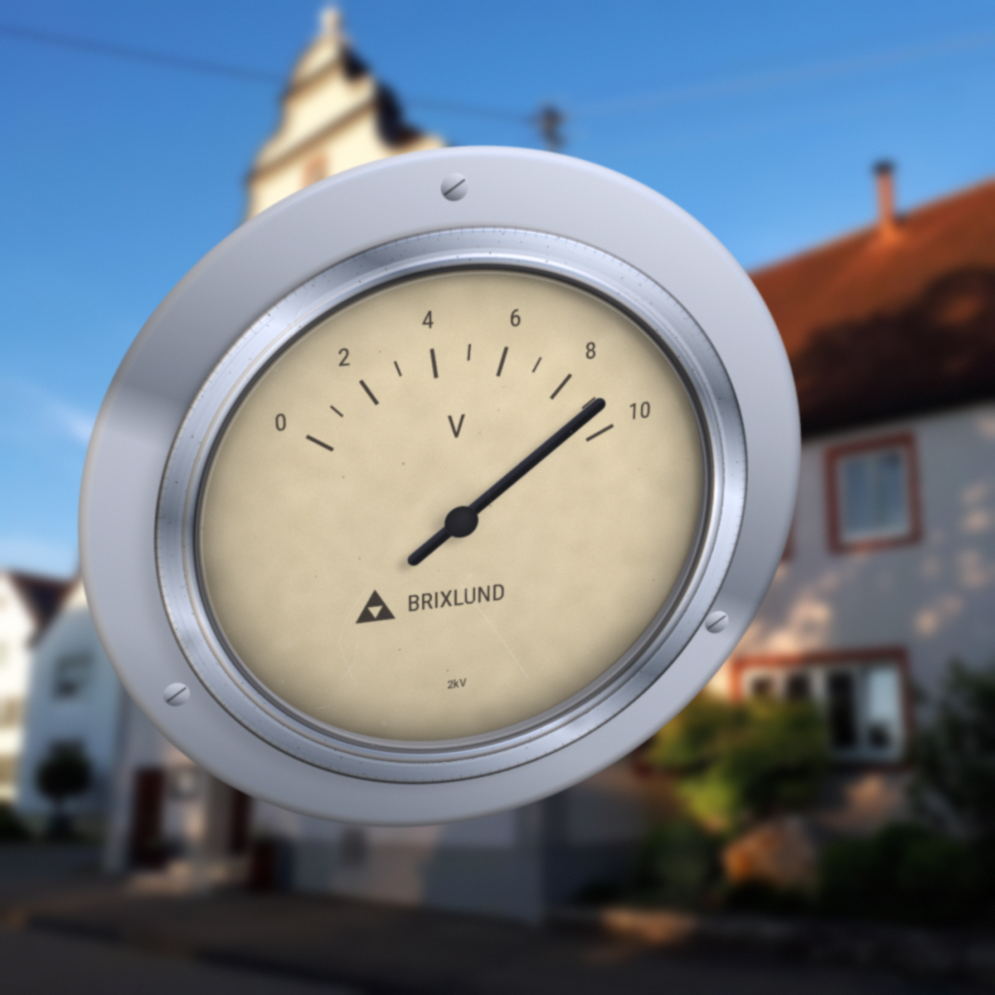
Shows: 9 (V)
